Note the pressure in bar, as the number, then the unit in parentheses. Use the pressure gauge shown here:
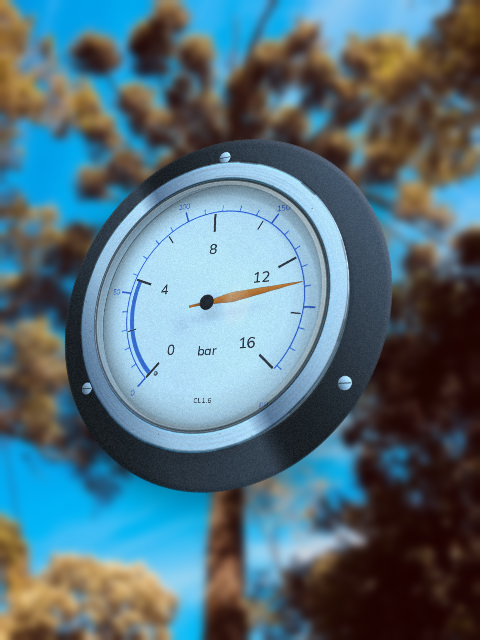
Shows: 13 (bar)
